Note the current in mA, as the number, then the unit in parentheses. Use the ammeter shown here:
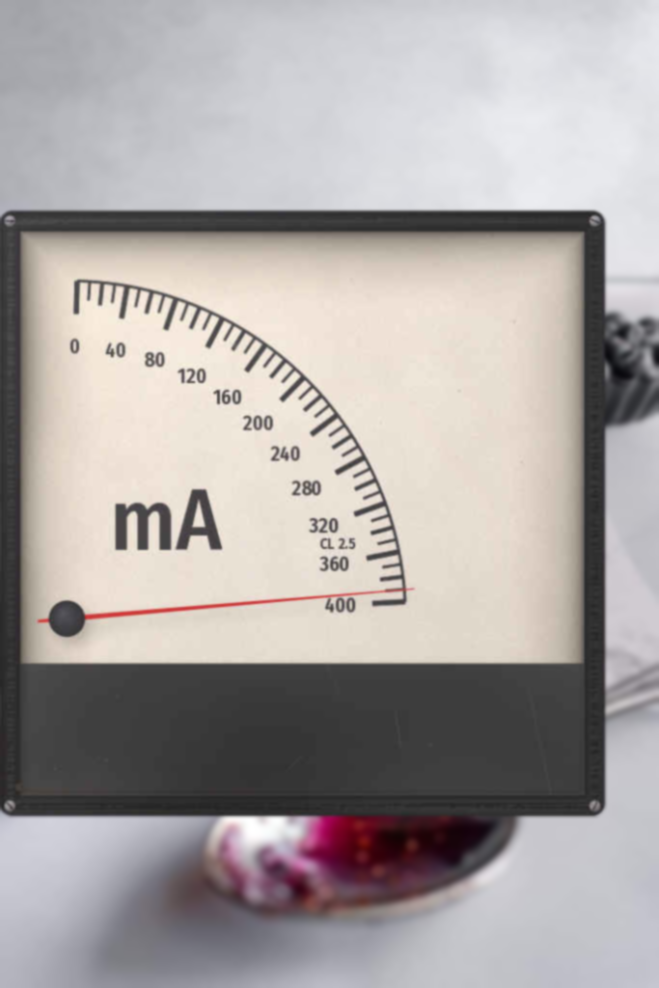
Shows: 390 (mA)
